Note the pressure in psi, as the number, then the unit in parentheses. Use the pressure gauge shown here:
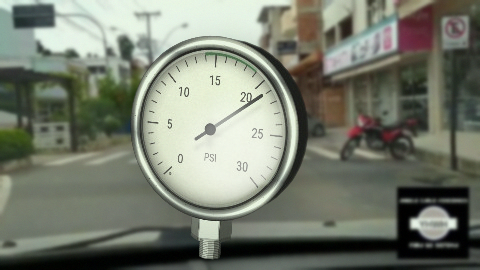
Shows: 21 (psi)
